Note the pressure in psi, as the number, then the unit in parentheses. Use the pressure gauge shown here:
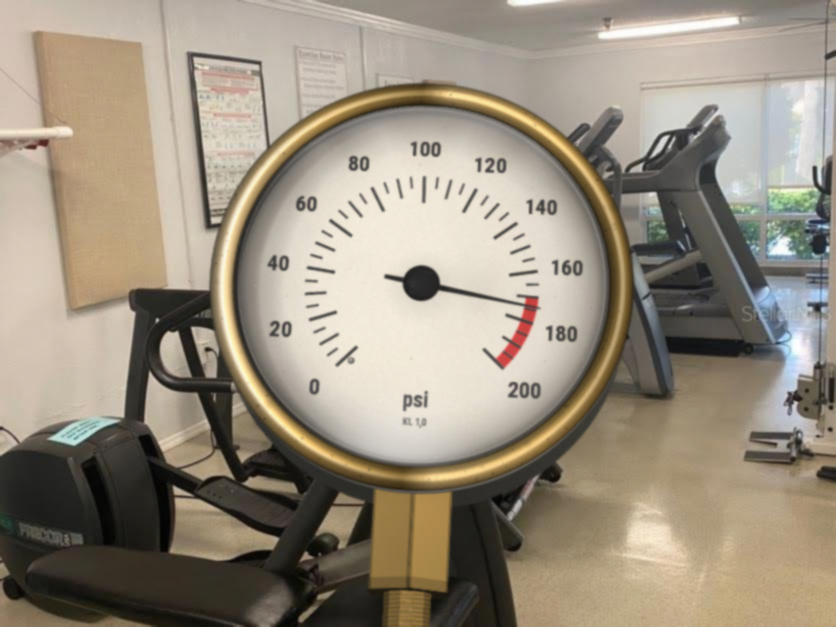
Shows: 175 (psi)
